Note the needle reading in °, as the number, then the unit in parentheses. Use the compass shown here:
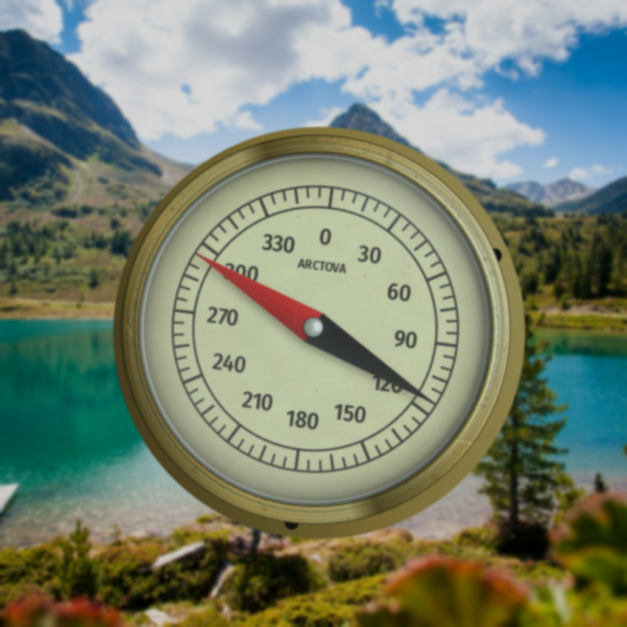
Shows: 295 (°)
